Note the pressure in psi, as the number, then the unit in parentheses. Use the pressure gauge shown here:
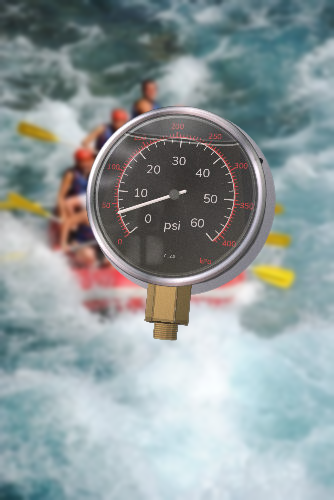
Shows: 5 (psi)
